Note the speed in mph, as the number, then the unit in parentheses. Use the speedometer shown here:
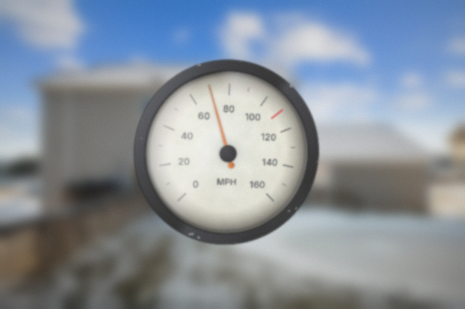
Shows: 70 (mph)
